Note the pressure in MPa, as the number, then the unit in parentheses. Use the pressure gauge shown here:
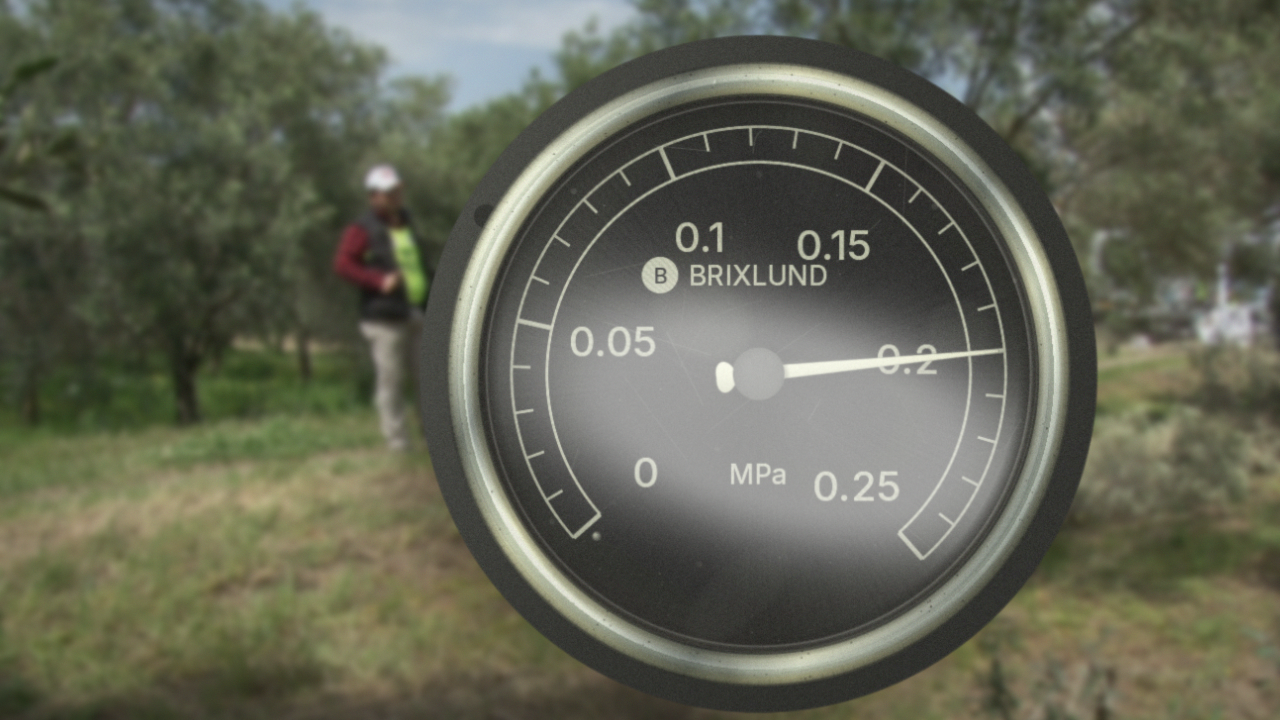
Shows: 0.2 (MPa)
